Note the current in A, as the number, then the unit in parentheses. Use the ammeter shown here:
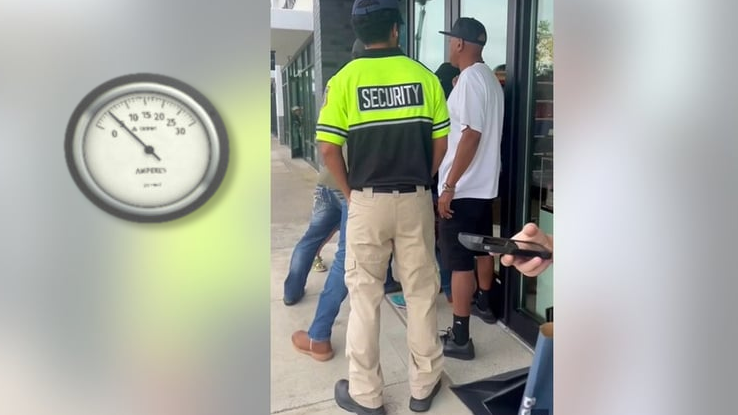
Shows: 5 (A)
